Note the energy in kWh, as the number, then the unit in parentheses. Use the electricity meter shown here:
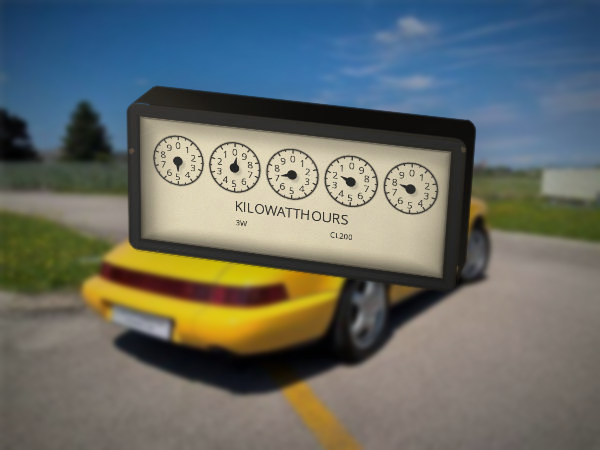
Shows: 49718 (kWh)
